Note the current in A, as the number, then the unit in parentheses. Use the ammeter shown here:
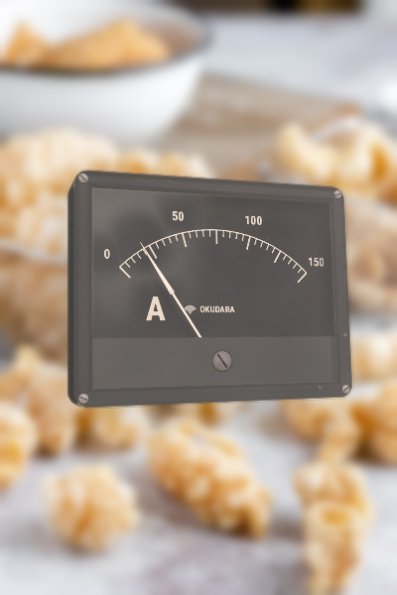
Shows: 20 (A)
